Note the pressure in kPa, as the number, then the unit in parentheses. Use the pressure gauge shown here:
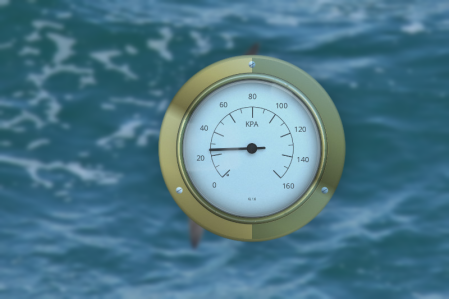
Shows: 25 (kPa)
